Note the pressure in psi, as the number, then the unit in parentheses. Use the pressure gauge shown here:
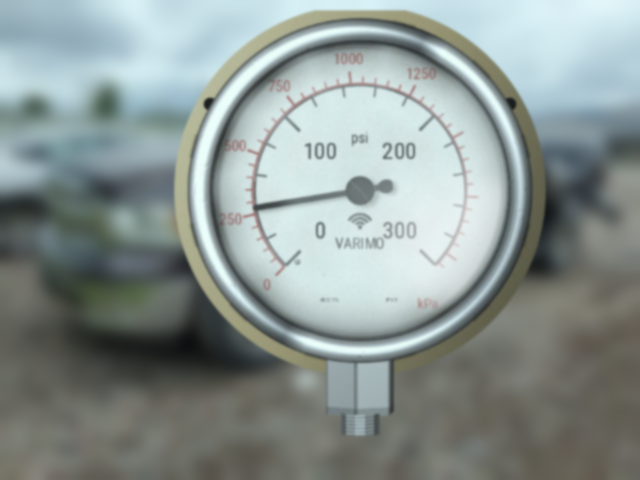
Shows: 40 (psi)
